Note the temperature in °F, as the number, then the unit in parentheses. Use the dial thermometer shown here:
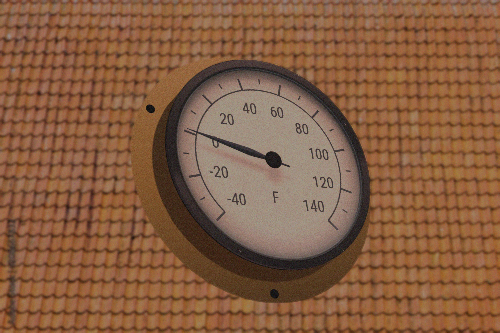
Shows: 0 (°F)
